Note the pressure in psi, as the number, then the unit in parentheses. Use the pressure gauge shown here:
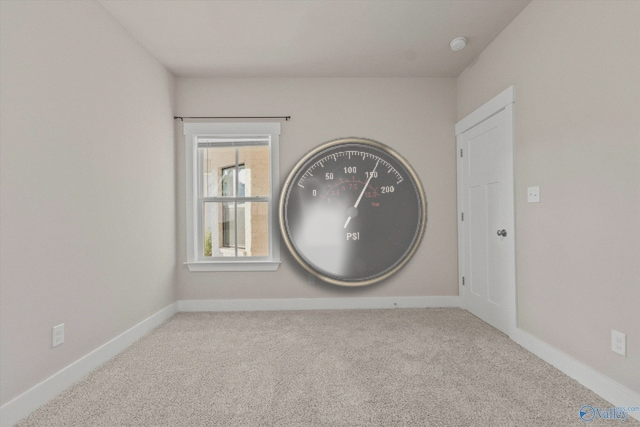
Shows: 150 (psi)
